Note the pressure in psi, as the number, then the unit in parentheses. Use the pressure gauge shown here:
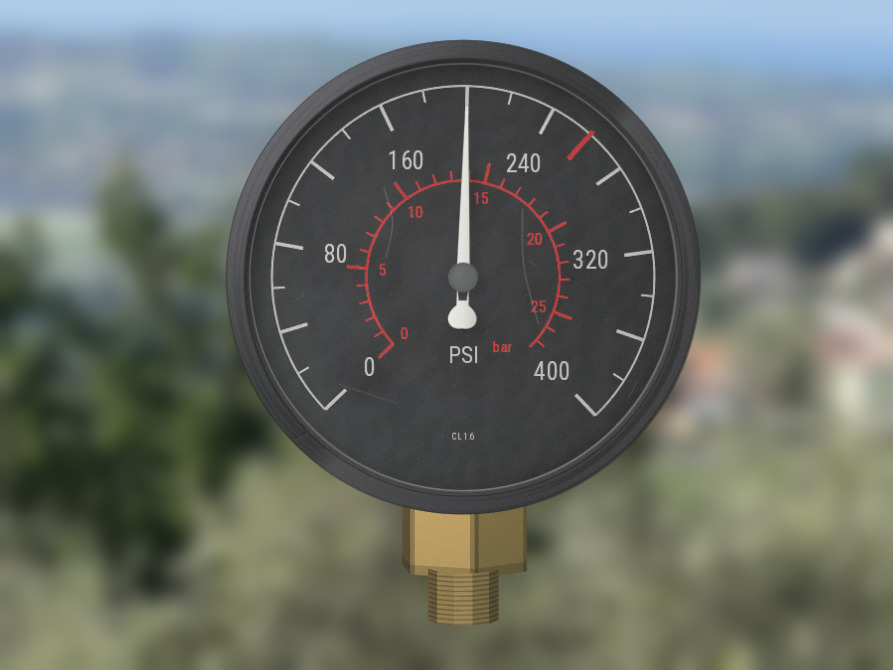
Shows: 200 (psi)
